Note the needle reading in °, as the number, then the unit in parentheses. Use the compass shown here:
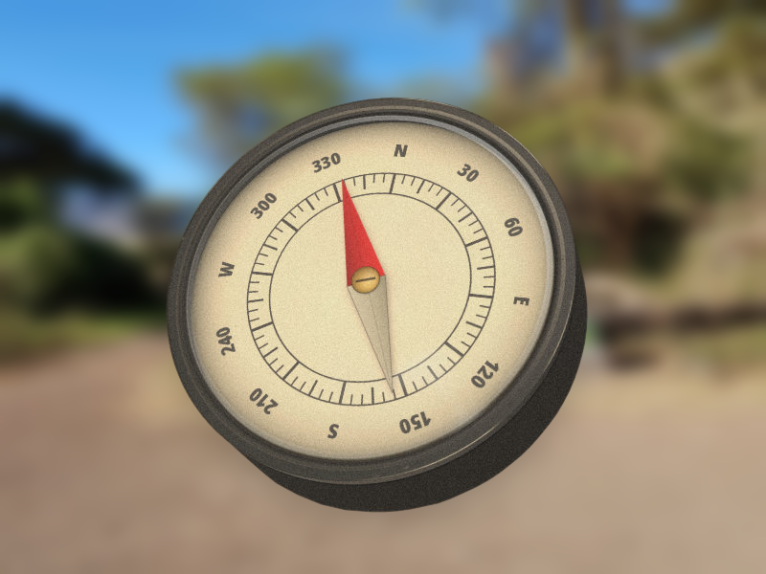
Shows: 335 (°)
